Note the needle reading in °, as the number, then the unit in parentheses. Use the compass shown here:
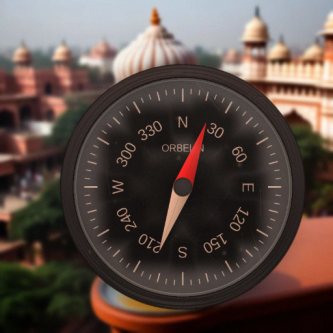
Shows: 20 (°)
